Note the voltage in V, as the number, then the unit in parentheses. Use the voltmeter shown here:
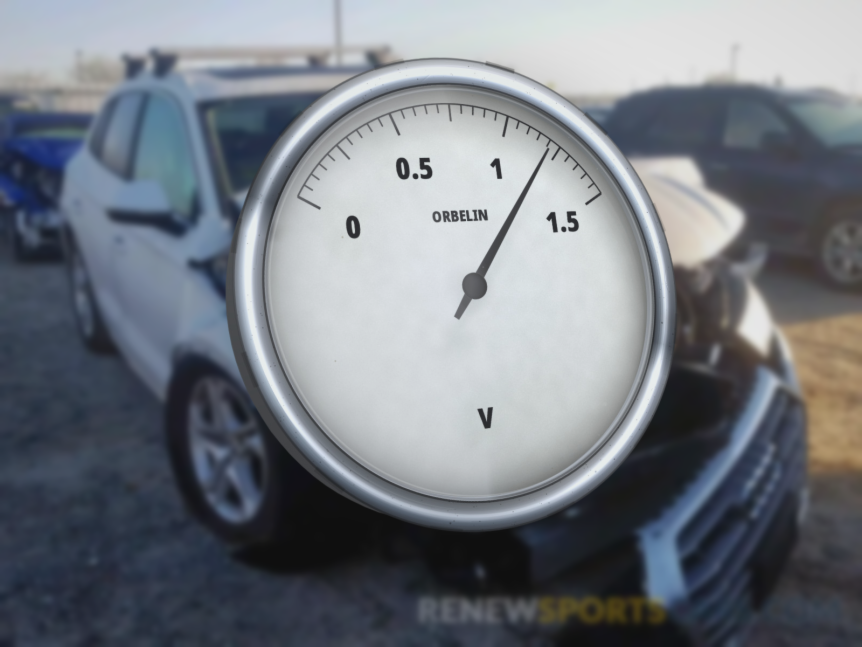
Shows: 1.2 (V)
